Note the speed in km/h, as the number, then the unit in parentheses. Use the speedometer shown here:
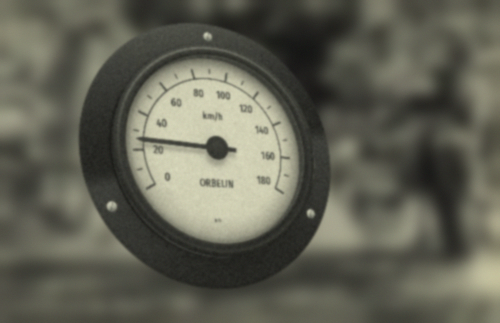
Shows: 25 (km/h)
